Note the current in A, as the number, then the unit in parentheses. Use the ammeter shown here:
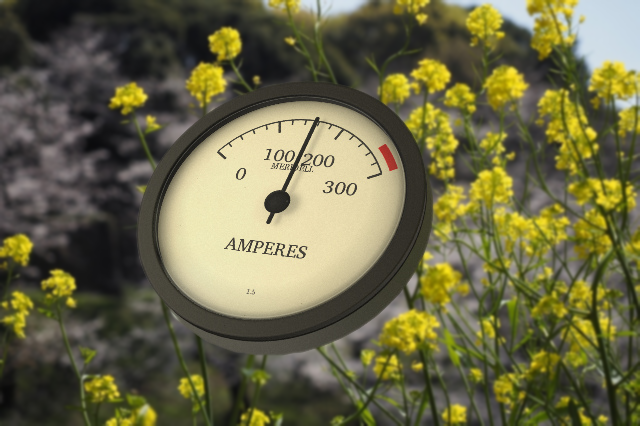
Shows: 160 (A)
